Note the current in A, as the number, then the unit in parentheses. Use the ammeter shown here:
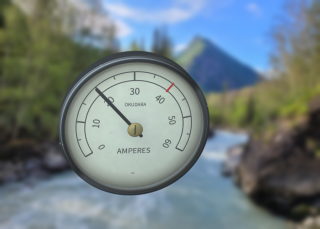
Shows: 20 (A)
